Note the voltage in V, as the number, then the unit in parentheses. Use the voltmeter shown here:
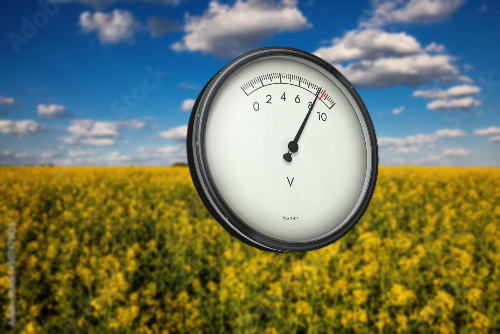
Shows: 8 (V)
